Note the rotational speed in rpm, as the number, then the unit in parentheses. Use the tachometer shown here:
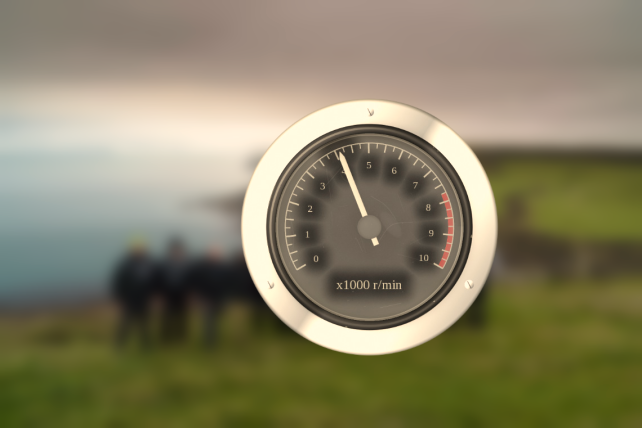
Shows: 4125 (rpm)
